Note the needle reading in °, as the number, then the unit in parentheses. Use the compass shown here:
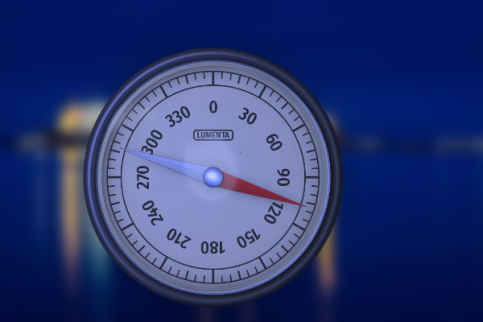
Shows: 107.5 (°)
